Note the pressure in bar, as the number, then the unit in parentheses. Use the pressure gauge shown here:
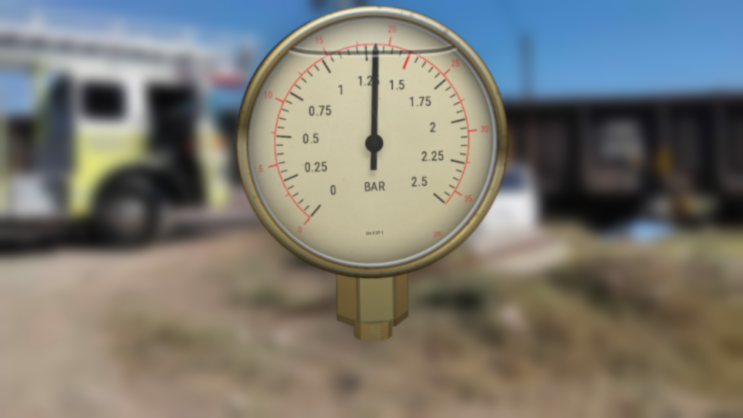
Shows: 1.3 (bar)
